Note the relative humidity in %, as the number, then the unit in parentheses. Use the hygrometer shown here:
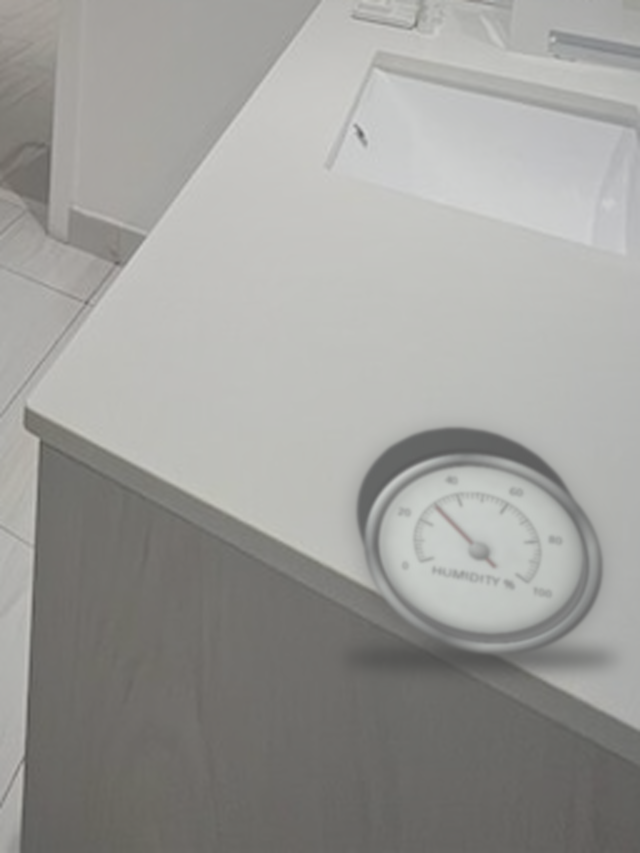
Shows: 30 (%)
